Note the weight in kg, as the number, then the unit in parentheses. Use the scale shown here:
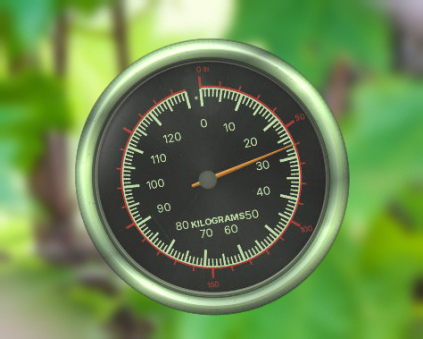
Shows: 27 (kg)
